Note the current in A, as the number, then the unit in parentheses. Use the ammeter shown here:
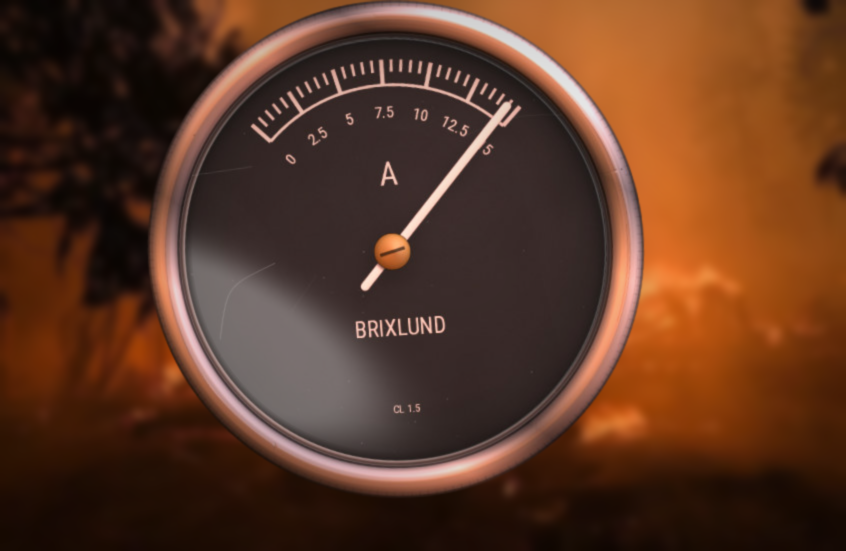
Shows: 14.5 (A)
